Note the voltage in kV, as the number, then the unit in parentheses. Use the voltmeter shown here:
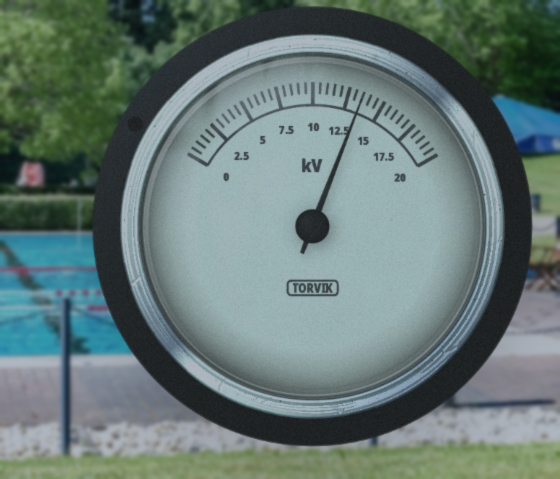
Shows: 13.5 (kV)
